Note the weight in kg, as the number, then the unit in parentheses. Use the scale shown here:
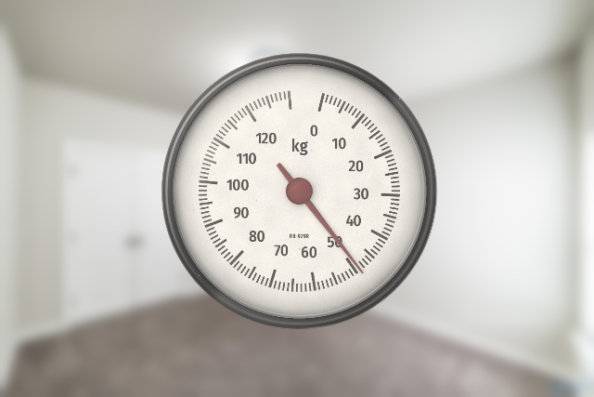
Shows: 49 (kg)
